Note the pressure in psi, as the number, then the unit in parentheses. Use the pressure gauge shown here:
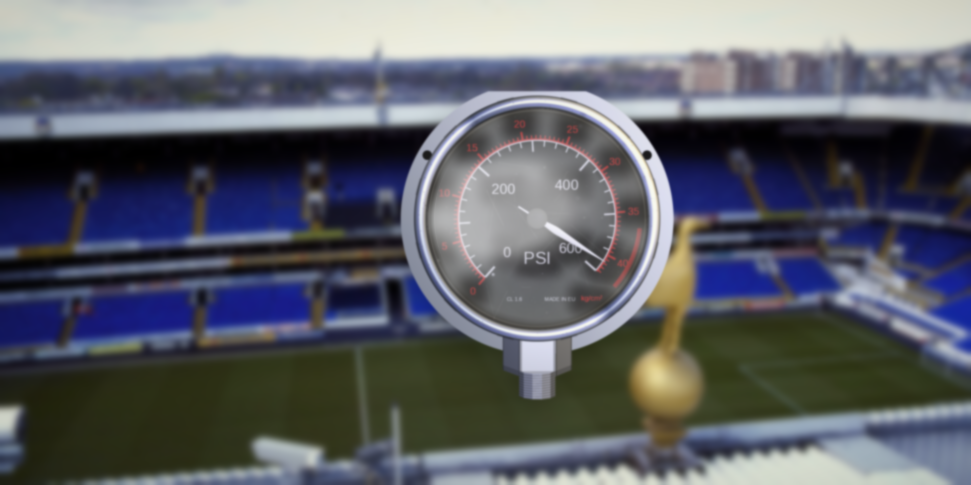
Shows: 580 (psi)
